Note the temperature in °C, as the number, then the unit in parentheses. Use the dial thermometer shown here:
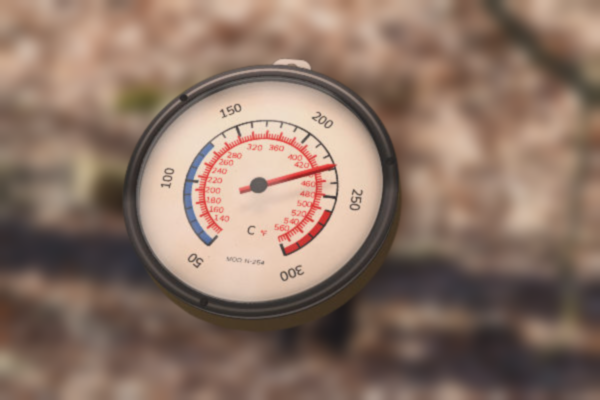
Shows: 230 (°C)
